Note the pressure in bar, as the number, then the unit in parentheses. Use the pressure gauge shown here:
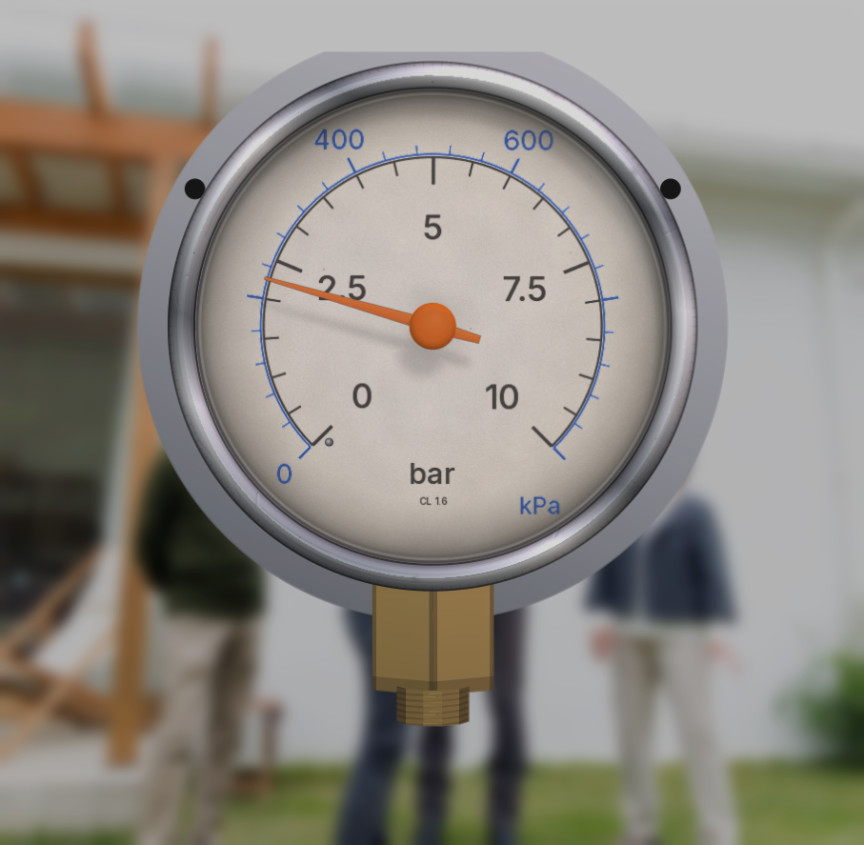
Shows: 2.25 (bar)
